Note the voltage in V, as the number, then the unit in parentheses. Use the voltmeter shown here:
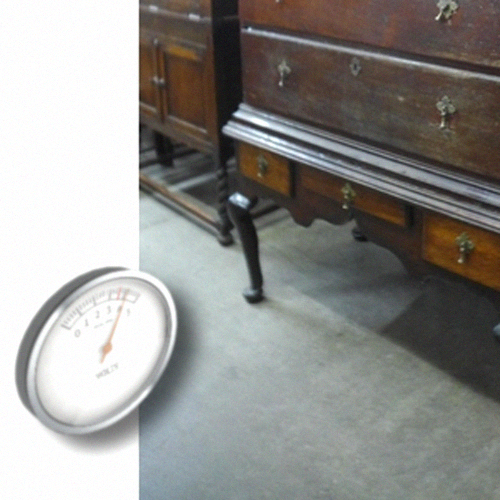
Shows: 4 (V)
